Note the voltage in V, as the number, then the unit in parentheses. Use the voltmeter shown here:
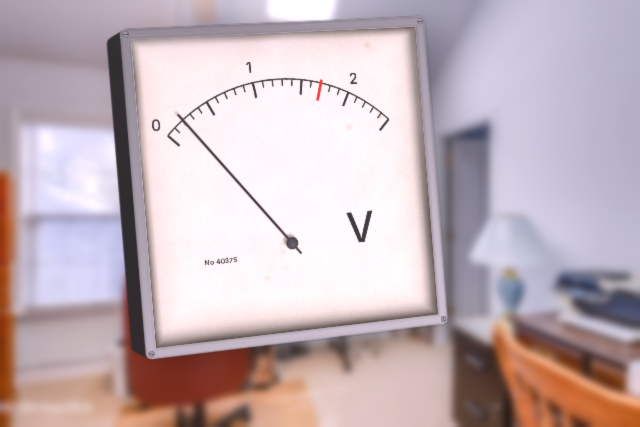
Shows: 0.2 (V)
